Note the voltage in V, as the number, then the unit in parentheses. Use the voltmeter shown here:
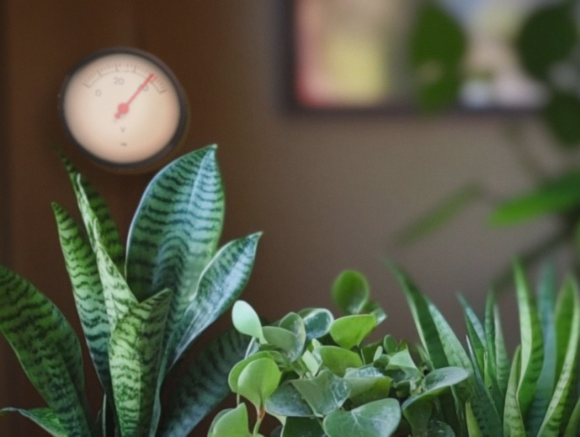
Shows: 40 (V)
